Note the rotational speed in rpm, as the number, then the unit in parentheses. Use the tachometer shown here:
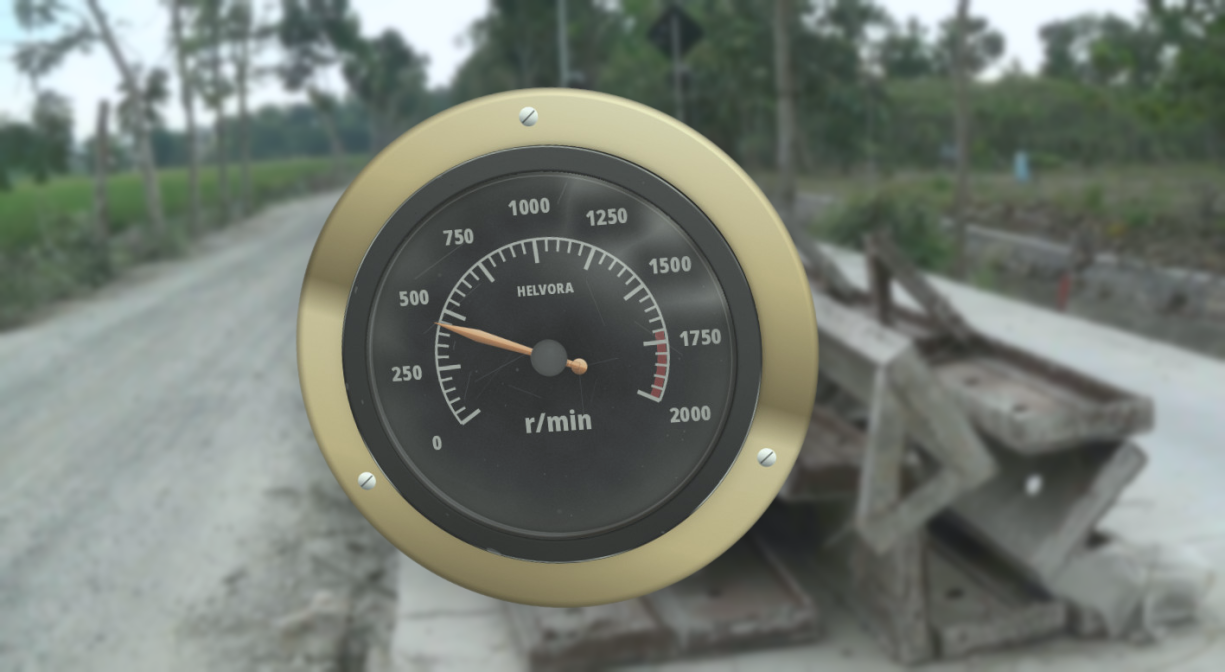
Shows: 450 (rpm)
